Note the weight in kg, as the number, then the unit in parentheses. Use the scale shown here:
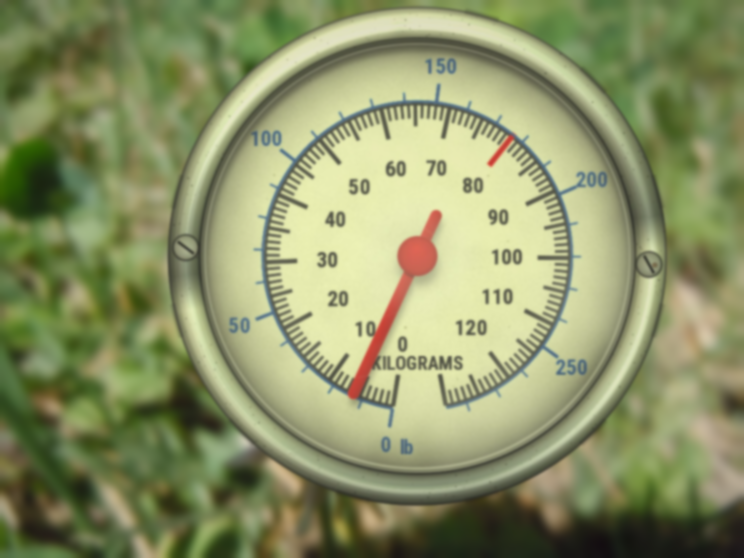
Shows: 6 (kg)
